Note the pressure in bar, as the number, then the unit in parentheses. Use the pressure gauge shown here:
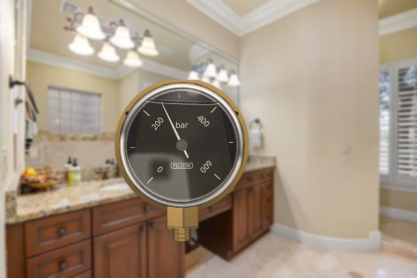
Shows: 250 (bar)
